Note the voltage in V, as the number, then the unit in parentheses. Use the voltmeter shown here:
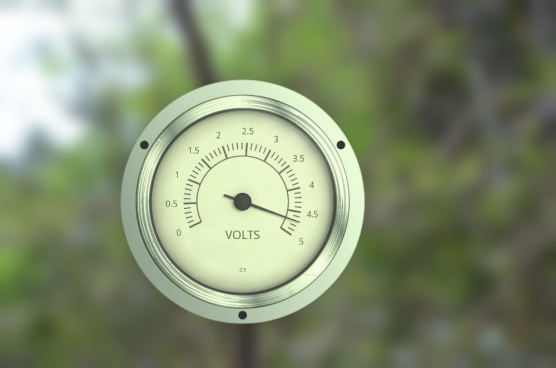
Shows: 4.7 (V)
